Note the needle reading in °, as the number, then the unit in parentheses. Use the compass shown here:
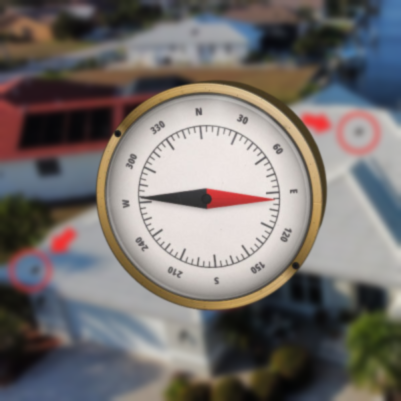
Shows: 95 (°)
